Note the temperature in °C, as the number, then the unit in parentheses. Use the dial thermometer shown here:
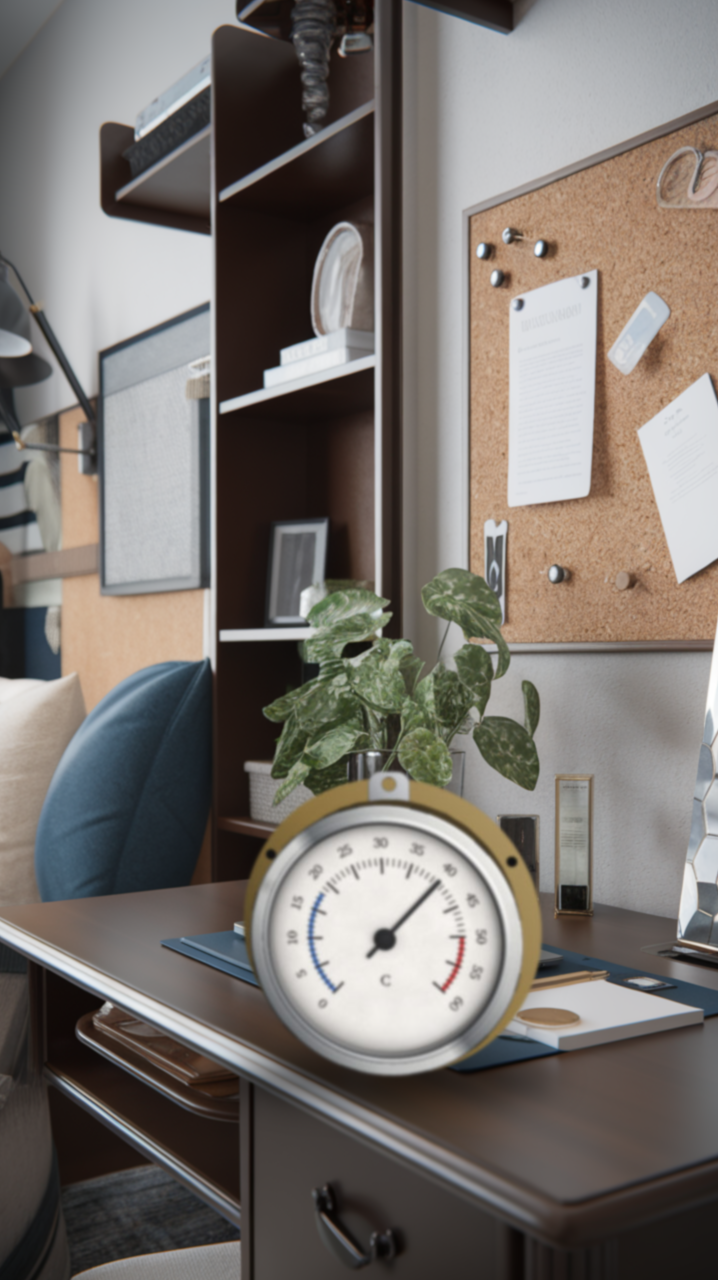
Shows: 40 (°C)
